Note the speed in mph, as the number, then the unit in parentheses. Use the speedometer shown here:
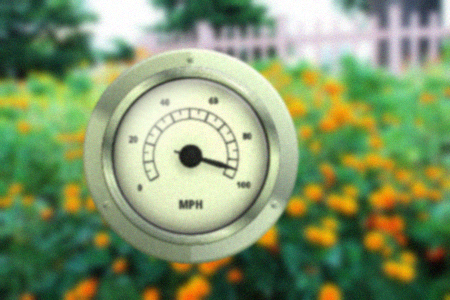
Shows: 95 (mph)
